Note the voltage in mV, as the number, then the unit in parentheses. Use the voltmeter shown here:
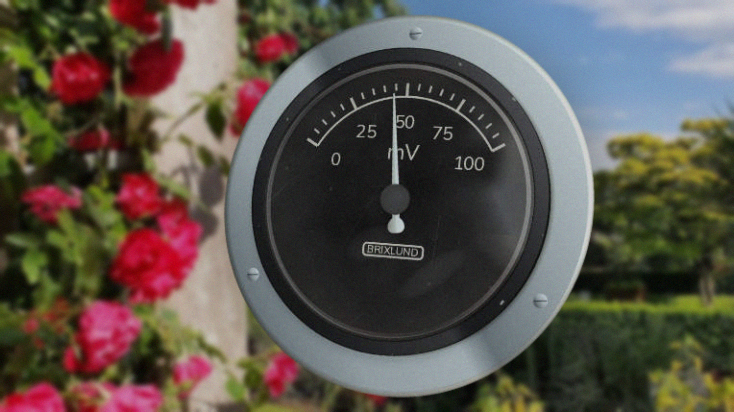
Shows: 45 (mV)
